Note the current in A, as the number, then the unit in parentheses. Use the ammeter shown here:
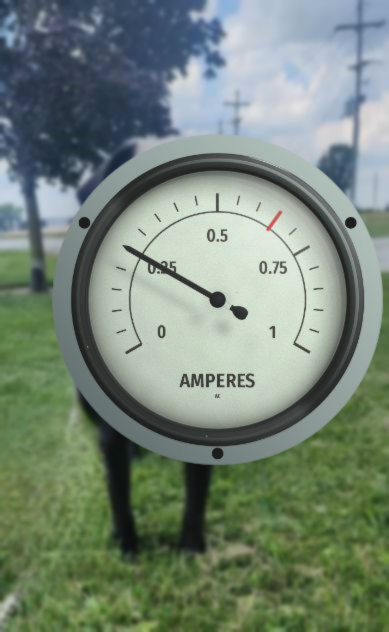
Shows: 0.25 (A)
